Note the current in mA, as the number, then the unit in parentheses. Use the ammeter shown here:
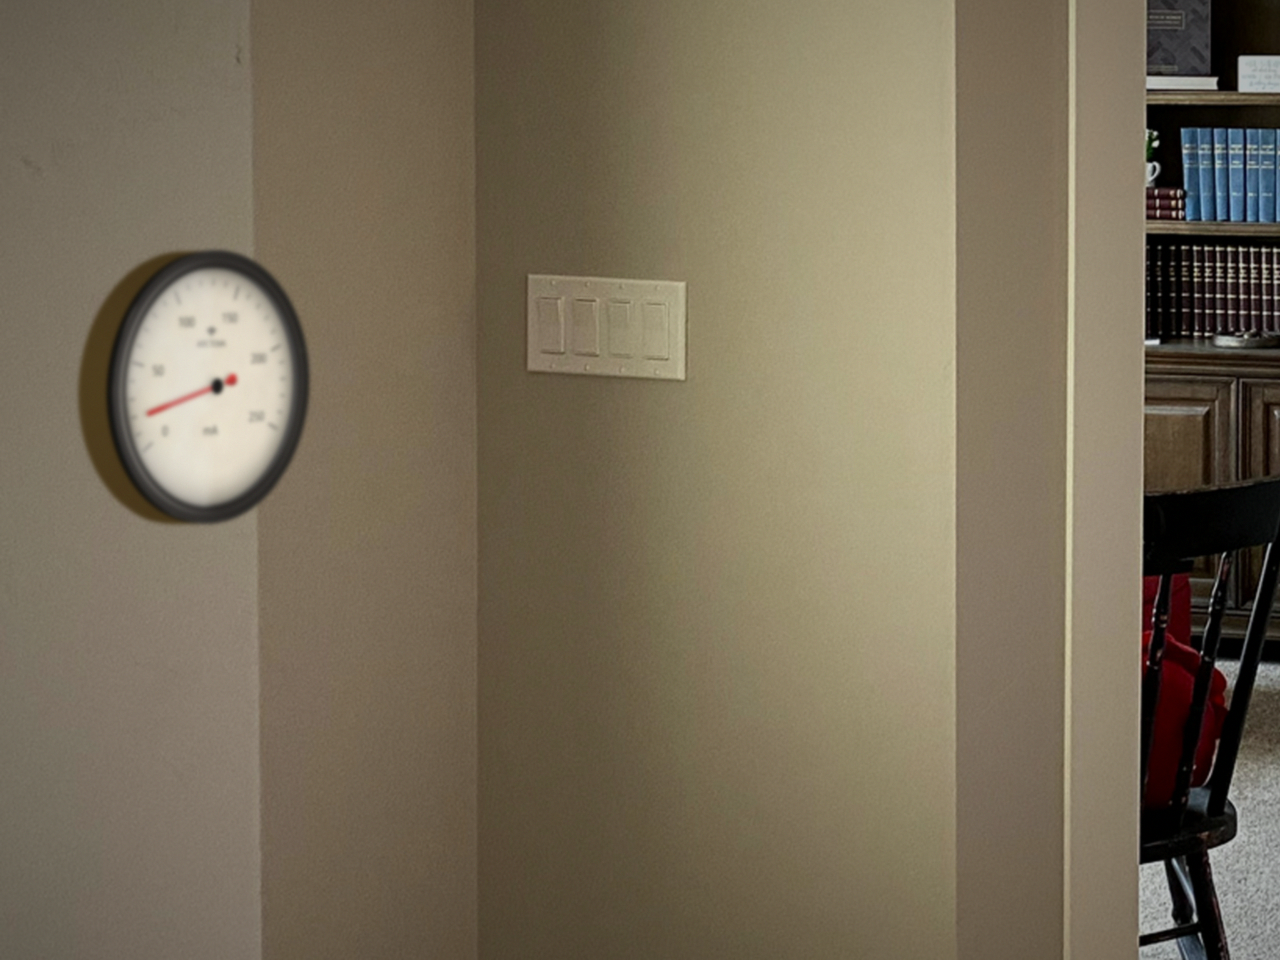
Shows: 20 (mA)
